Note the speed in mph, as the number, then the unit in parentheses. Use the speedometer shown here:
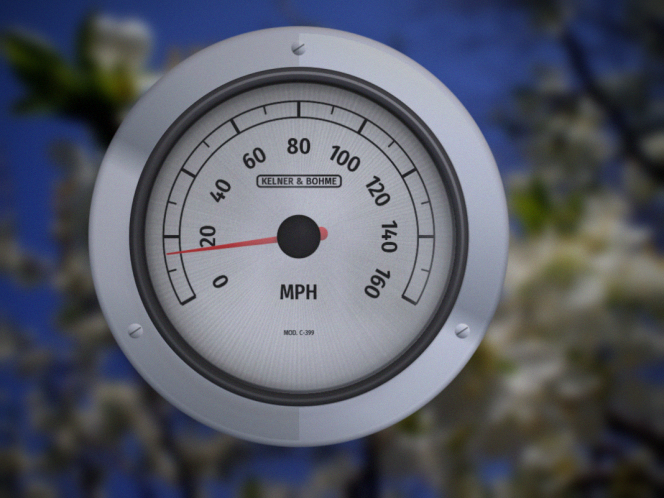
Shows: 15 (mph)
